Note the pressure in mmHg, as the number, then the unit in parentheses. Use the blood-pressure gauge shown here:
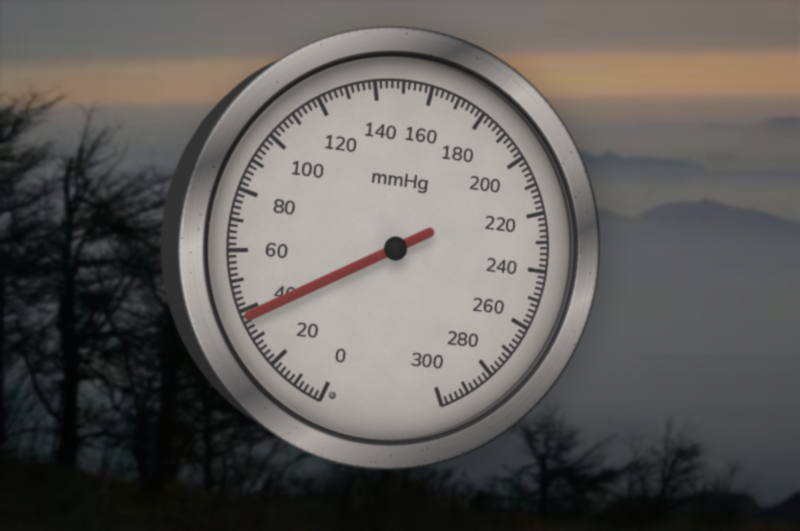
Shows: 38 (mmHg)
